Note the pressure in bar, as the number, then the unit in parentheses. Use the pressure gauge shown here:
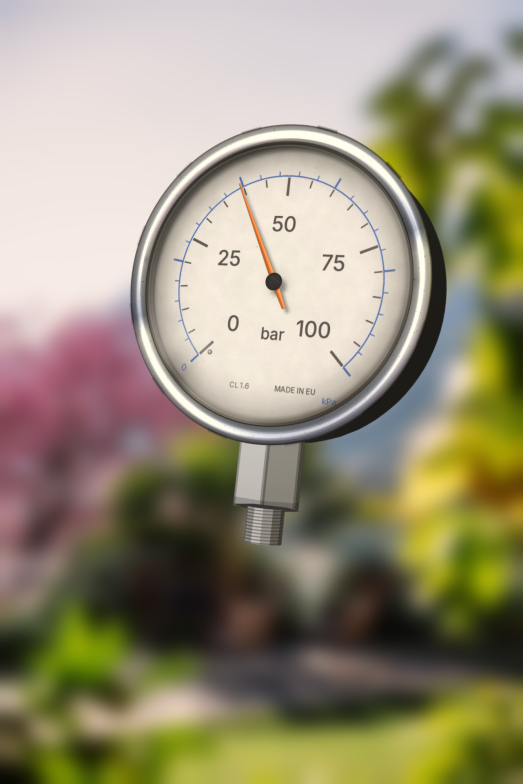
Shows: 40 (bar)
